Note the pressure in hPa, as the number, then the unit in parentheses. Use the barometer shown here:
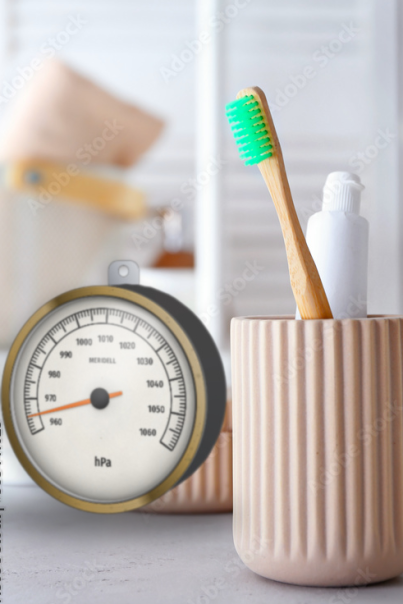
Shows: 965 (hPa)
